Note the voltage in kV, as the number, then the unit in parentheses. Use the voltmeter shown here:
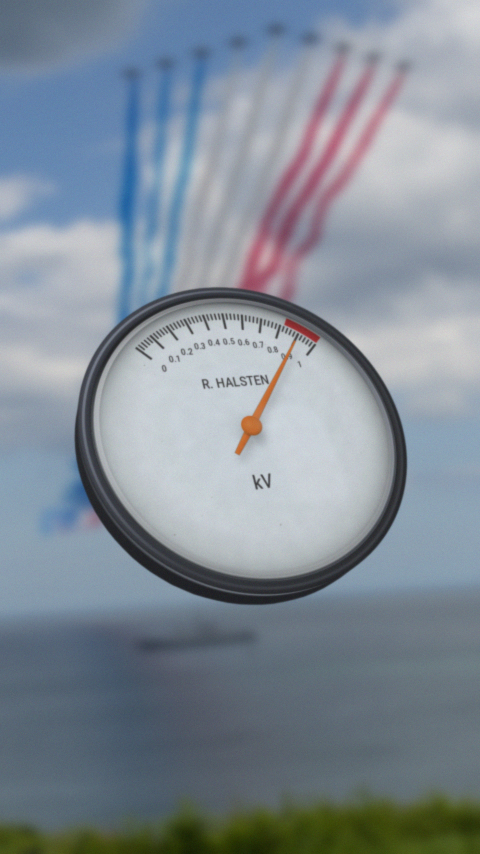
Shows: 0.9 (kV)
